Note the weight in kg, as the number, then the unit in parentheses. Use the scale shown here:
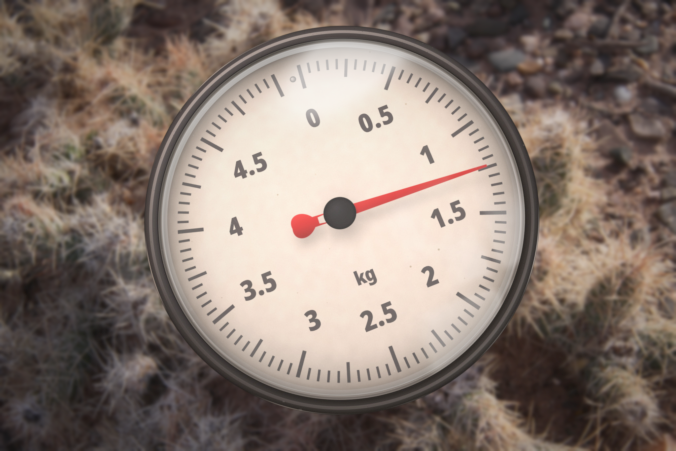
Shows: 1.25 (kg)
